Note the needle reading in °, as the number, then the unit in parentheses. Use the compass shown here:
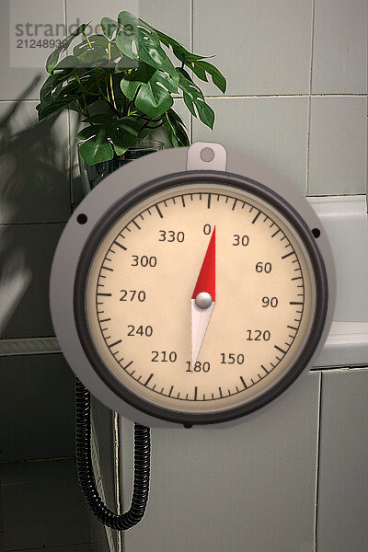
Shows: 5 (°)
